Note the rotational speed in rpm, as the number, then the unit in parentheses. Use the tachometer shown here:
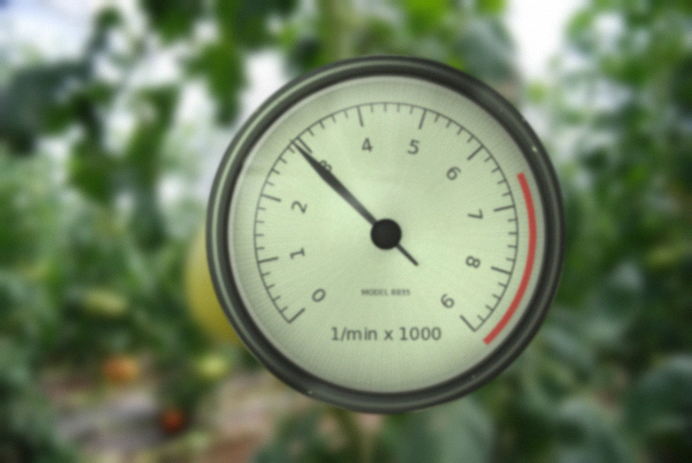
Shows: 2900 (rpm)
